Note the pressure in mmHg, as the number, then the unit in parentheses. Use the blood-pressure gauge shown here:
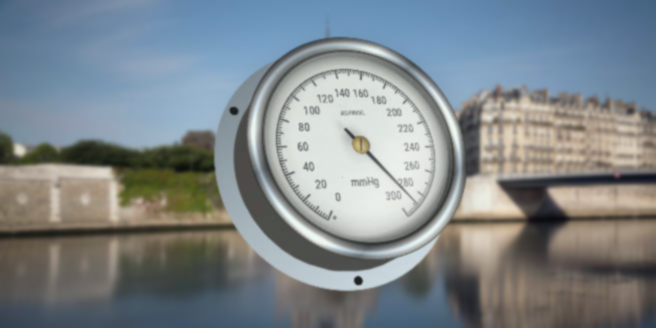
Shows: 290 (mmHg)
